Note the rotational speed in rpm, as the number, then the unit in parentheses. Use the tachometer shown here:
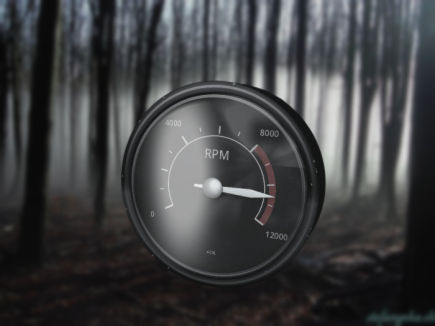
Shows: 10500 (rpm)
